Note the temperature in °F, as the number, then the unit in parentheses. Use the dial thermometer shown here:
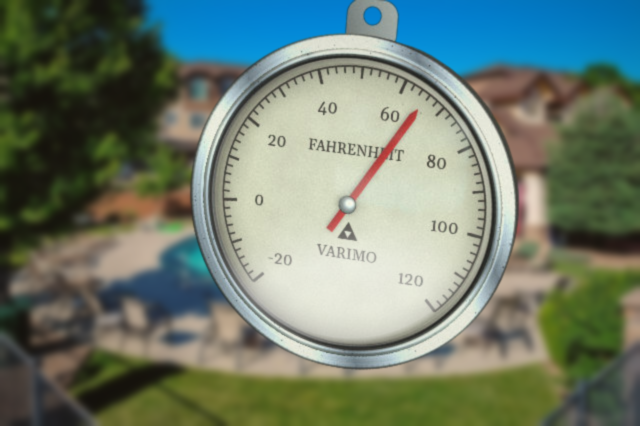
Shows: 66 (°F)
